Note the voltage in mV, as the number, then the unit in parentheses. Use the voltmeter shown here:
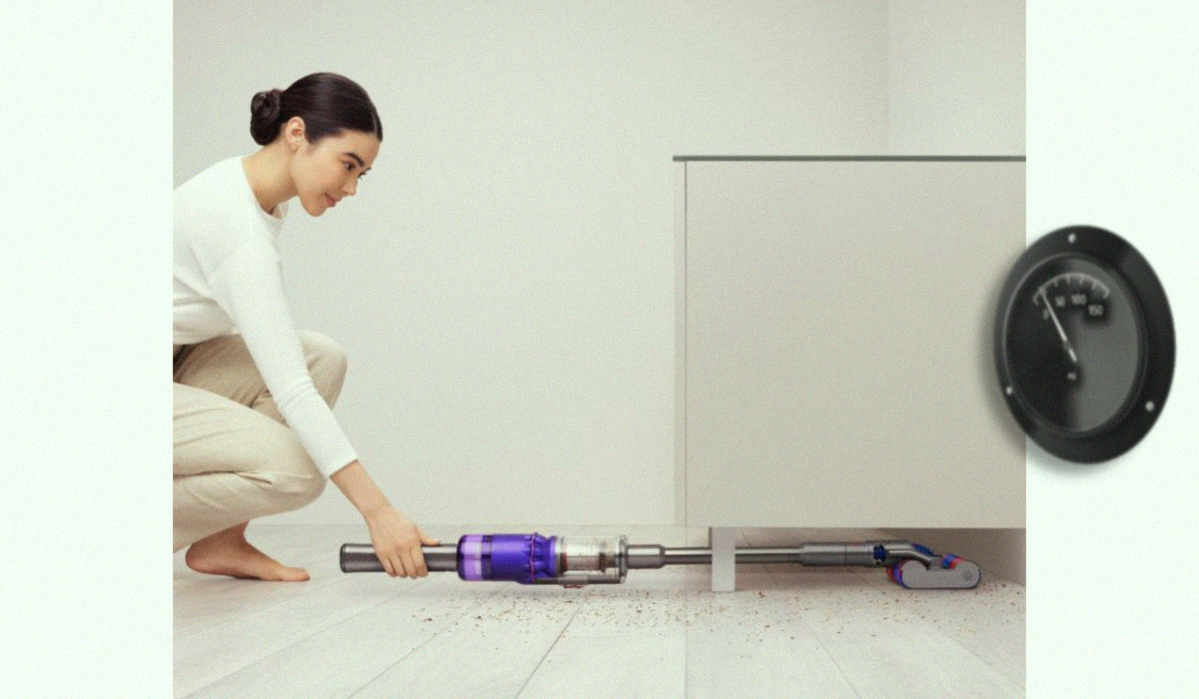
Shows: 25 (mV)
